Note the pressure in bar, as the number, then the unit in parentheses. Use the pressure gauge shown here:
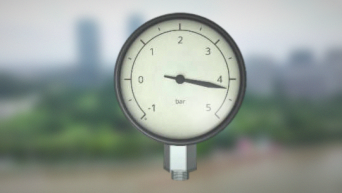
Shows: 4.25 (bar)
